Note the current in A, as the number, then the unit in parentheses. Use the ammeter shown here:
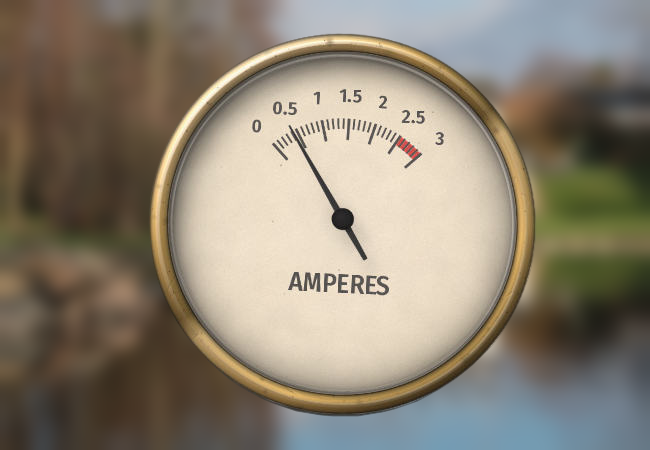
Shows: 0.4 (A)
